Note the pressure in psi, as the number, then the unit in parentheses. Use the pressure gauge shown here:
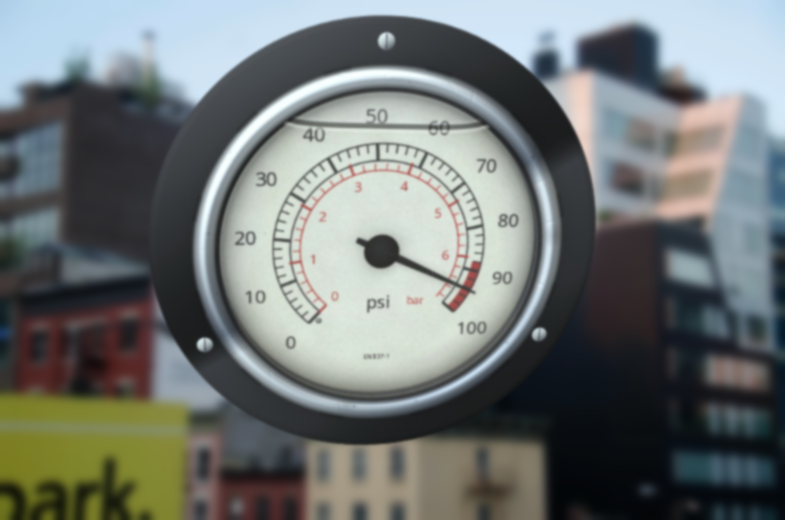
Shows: 94 (psi)
